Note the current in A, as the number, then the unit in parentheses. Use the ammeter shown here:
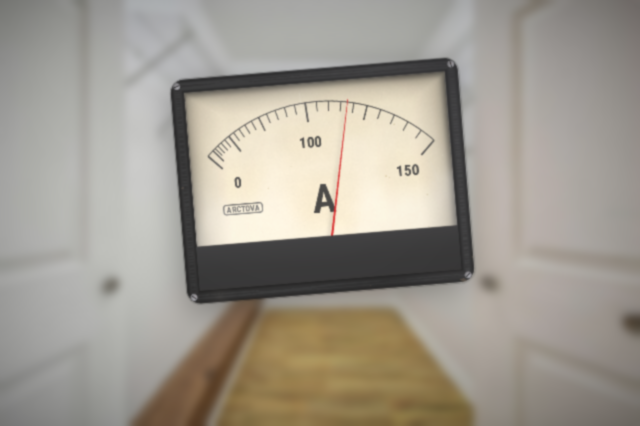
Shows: 117.5 (A)
